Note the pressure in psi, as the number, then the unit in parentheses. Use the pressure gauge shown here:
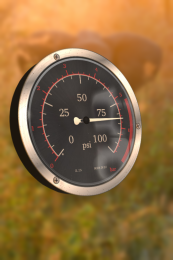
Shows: 82.5 (psi)
